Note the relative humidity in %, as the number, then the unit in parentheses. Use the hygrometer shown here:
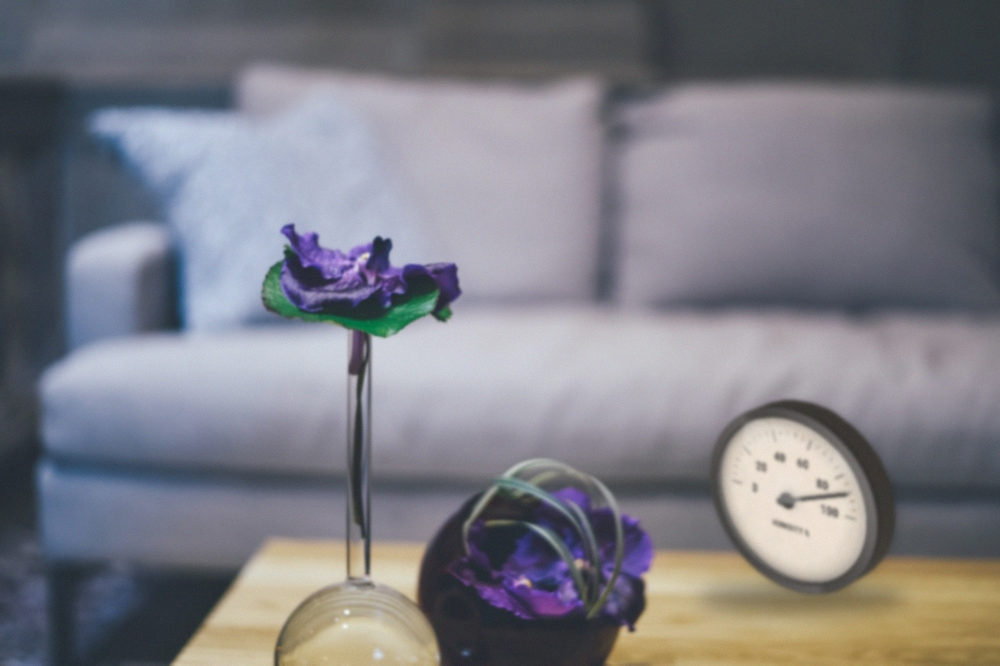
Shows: 88 (%)
